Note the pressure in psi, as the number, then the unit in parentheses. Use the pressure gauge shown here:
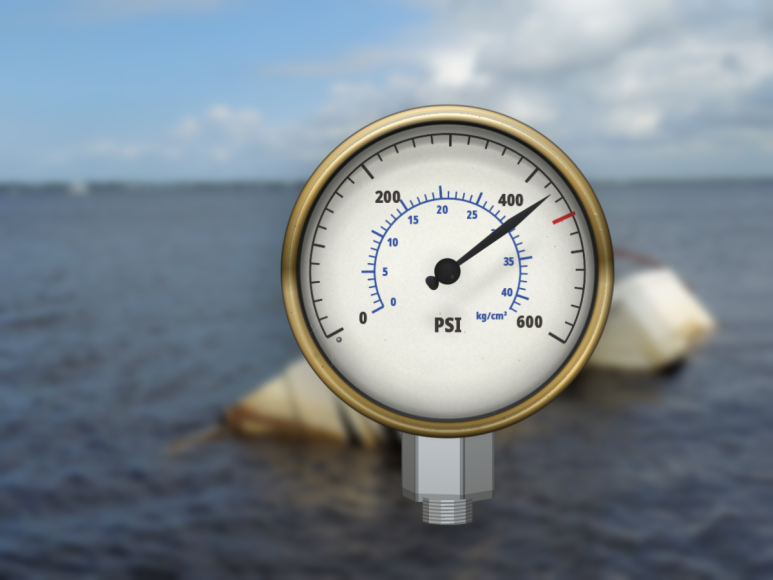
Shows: 430 (psi)
